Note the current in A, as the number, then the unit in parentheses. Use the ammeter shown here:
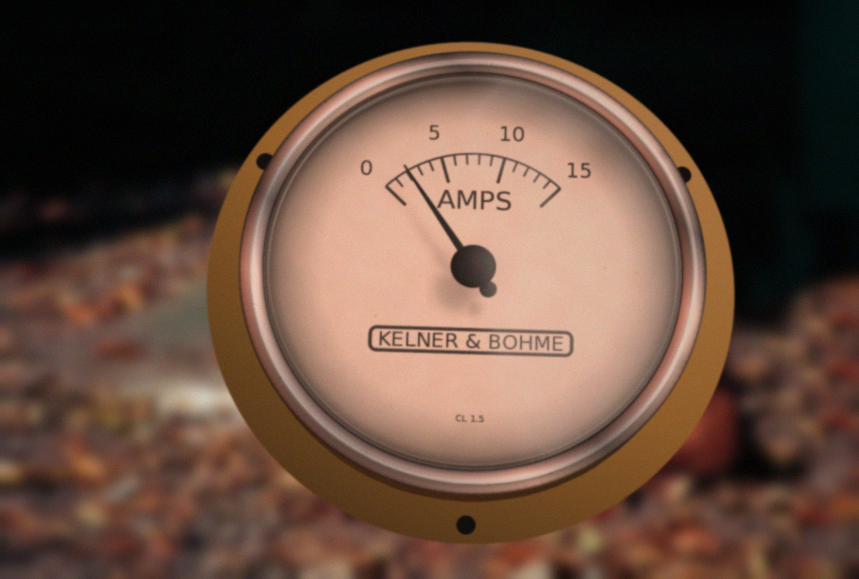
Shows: 2 (A)
